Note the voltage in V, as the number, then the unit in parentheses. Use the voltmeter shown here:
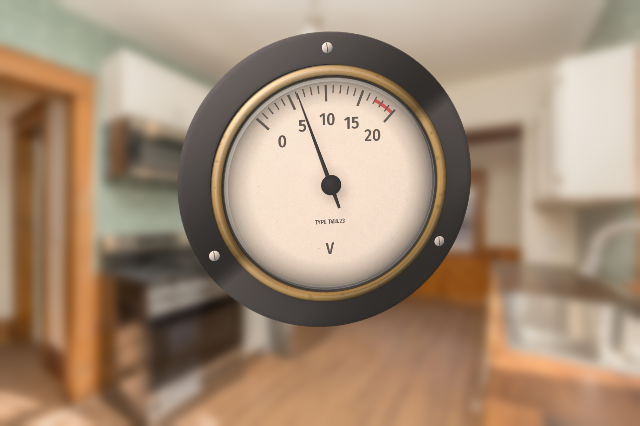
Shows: 6 (V)
